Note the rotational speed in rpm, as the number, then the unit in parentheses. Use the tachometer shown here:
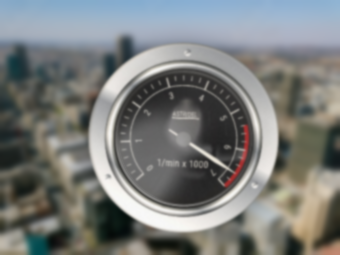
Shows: 6600 (rpm)
